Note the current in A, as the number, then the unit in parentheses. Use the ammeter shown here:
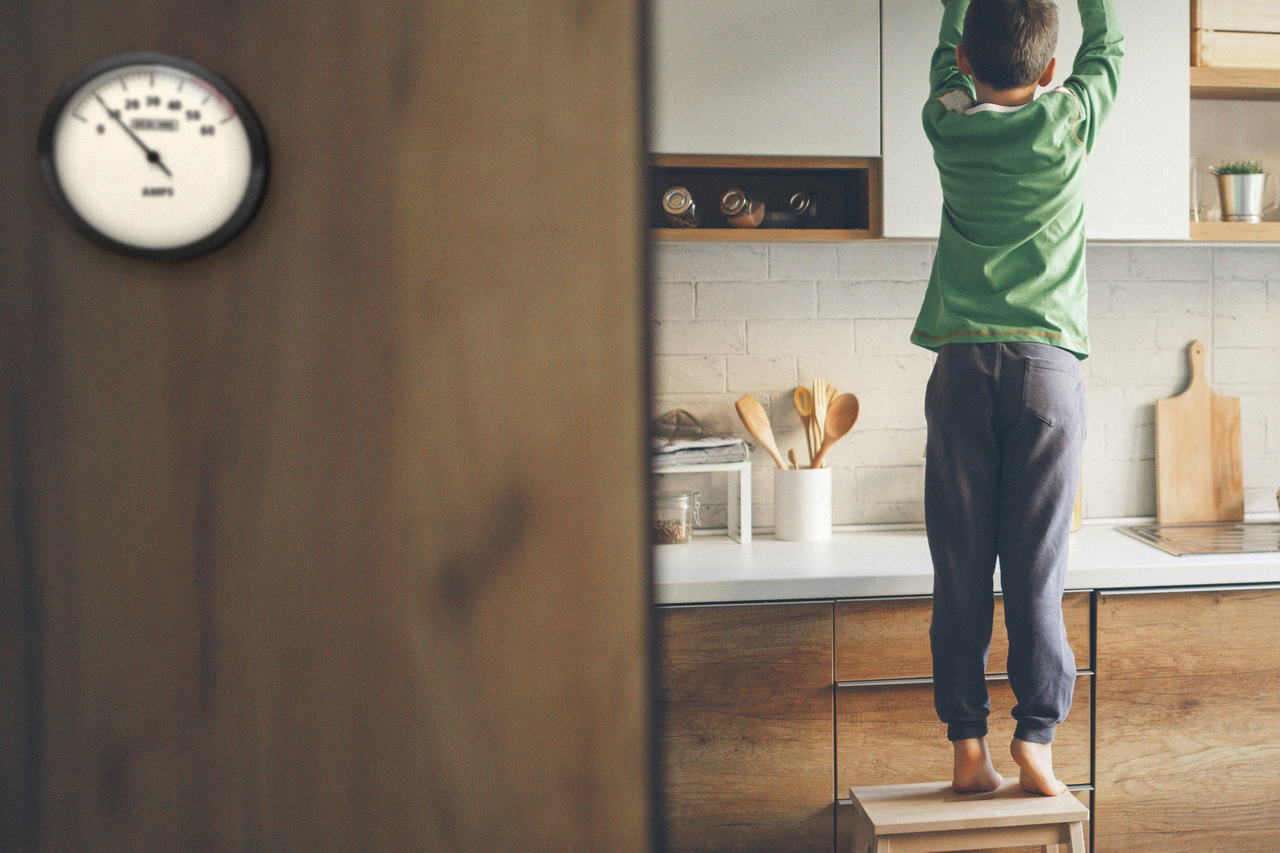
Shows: 10 (A)
